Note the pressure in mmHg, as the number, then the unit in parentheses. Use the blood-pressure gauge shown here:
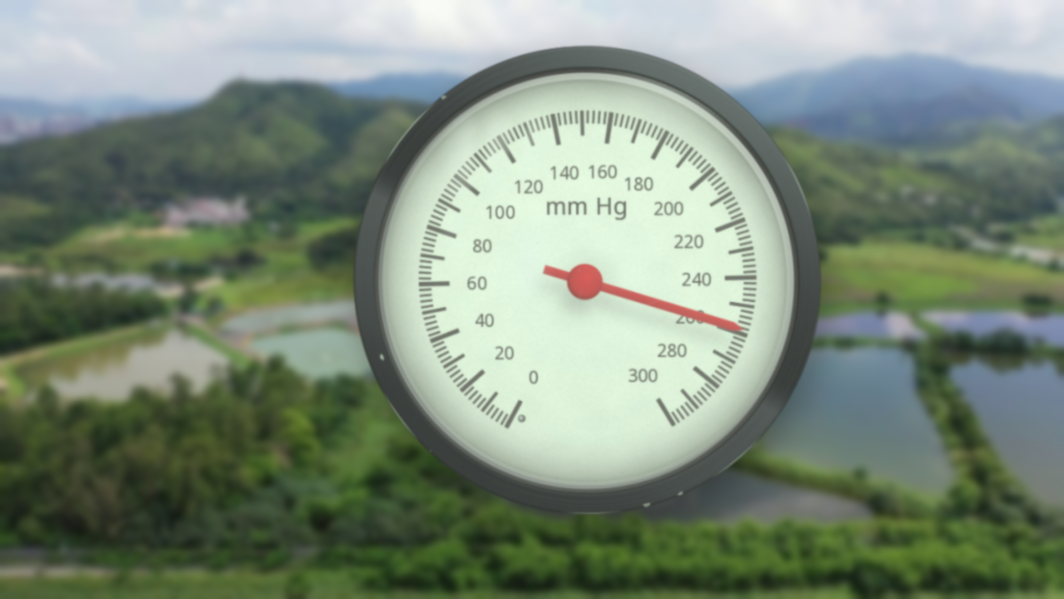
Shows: 258 (mmHg)
